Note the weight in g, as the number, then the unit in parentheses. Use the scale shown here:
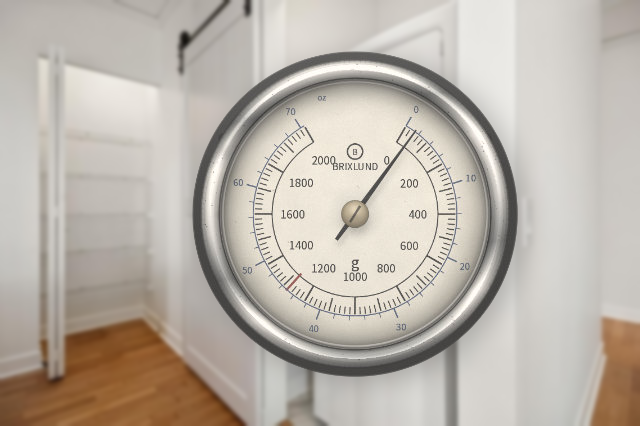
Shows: 40 (g)
